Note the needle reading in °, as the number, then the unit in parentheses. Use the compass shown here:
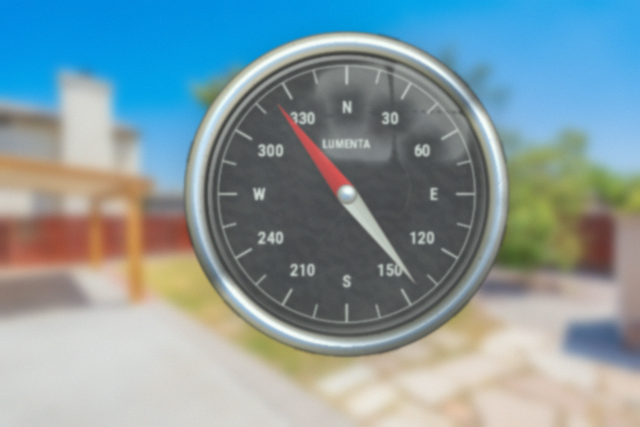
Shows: 322.5 (°)
